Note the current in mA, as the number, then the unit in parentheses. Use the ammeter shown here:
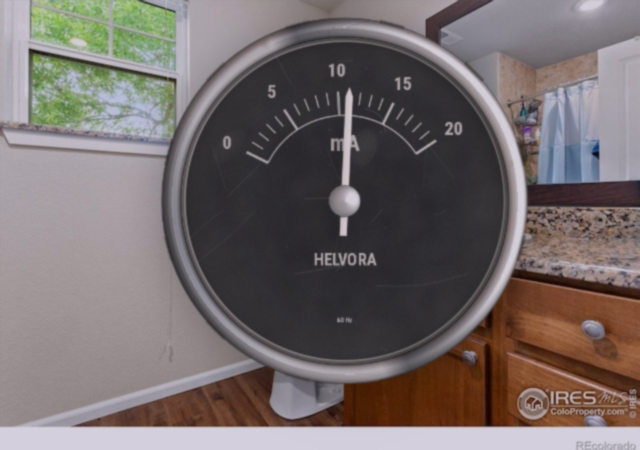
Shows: 11 (mA)
